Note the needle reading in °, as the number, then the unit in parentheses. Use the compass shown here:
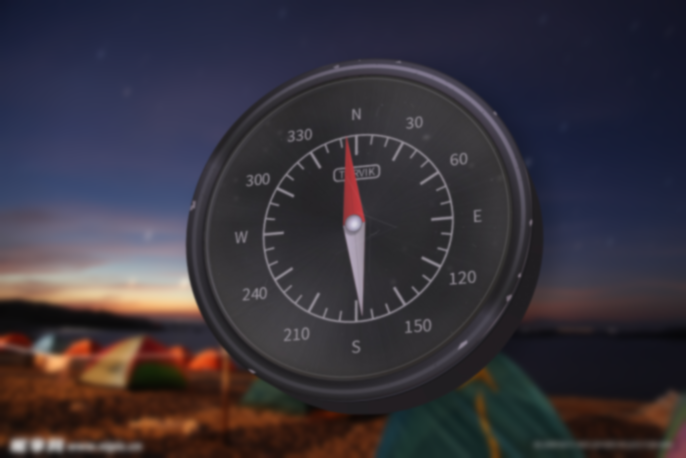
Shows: 355 (°)
